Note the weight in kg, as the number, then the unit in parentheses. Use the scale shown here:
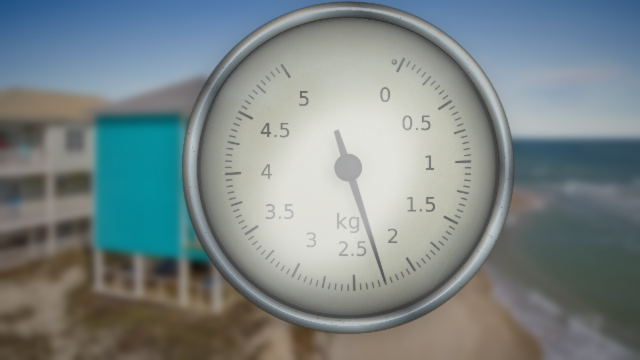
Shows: 2.25 (kg)
